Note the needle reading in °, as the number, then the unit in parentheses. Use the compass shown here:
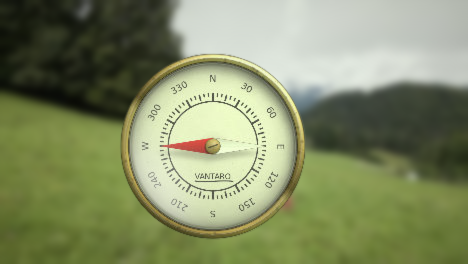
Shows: 270 (°)
